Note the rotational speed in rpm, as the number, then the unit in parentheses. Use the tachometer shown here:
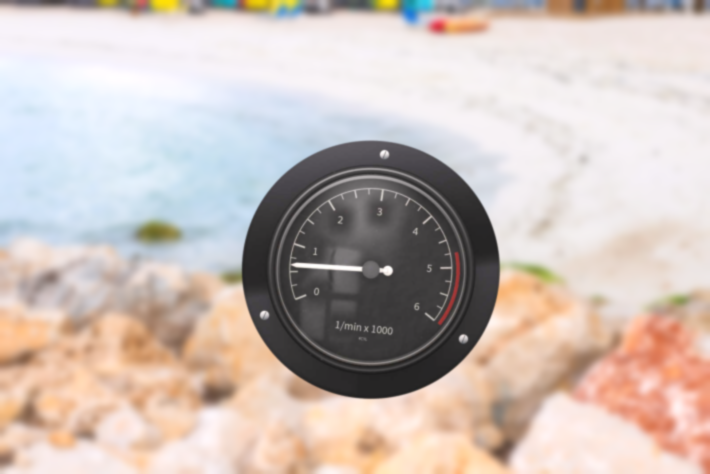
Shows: 625 (rpm)
